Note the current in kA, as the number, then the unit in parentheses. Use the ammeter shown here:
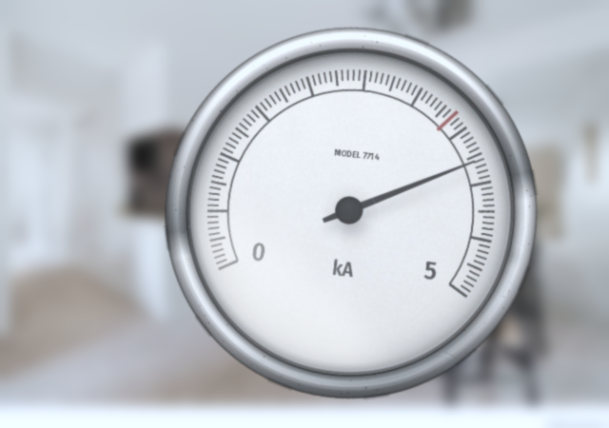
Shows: 3.8 (kA)
